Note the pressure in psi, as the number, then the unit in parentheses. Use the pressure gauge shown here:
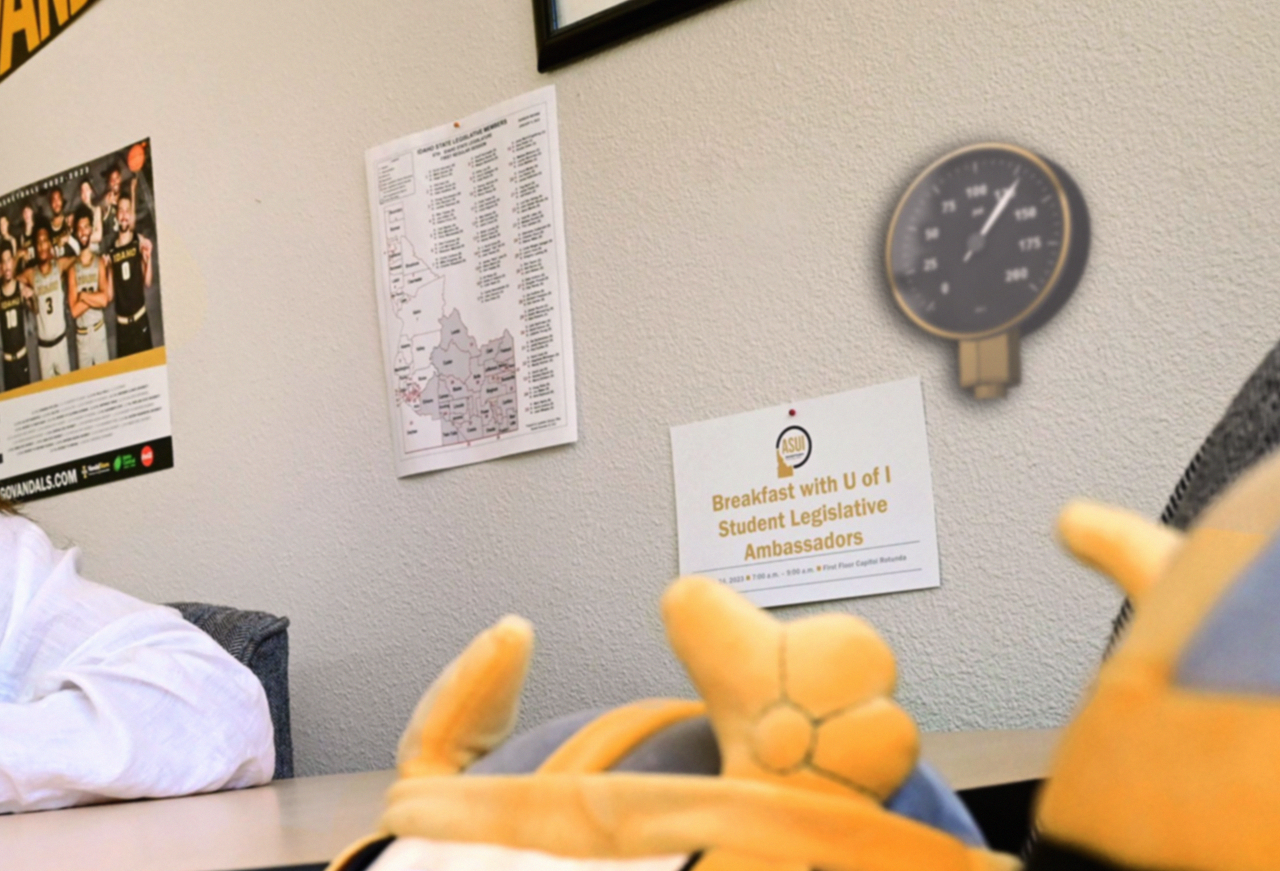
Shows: 130 (psi)
